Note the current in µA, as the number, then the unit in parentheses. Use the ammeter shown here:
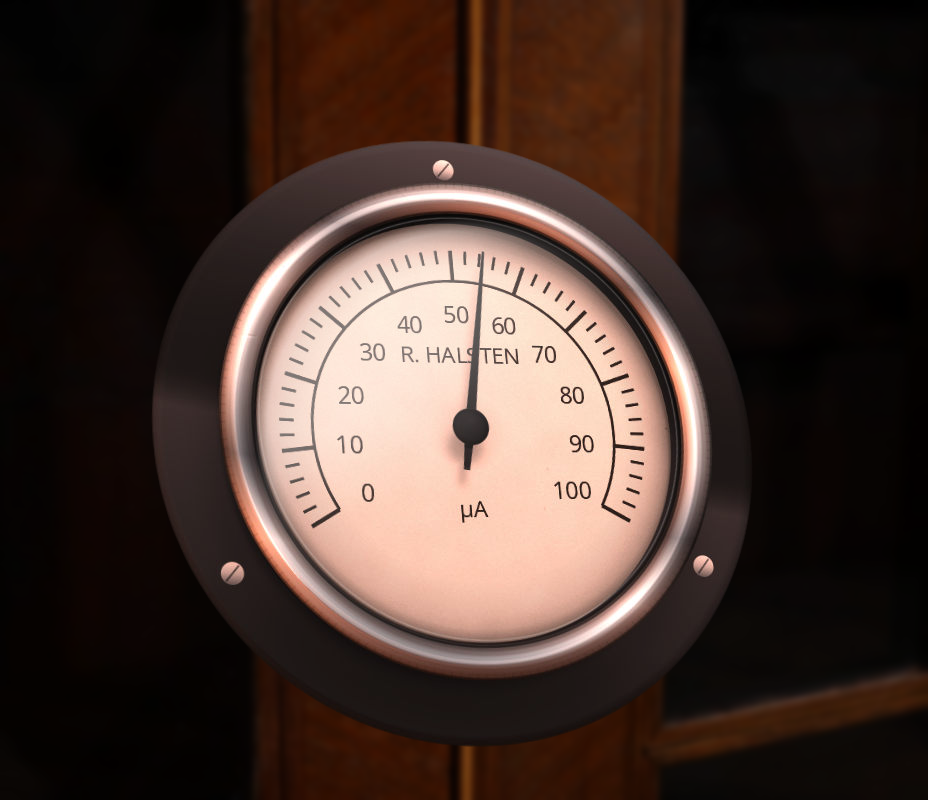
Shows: 54 (µA)
